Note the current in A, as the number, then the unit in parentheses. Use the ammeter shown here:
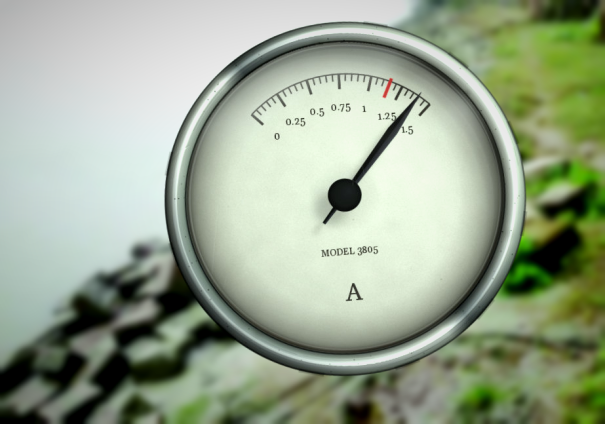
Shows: 1.4 (A)
